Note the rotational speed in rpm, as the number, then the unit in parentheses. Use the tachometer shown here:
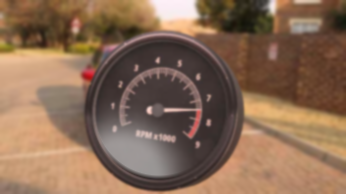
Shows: 7500 (rpm)
